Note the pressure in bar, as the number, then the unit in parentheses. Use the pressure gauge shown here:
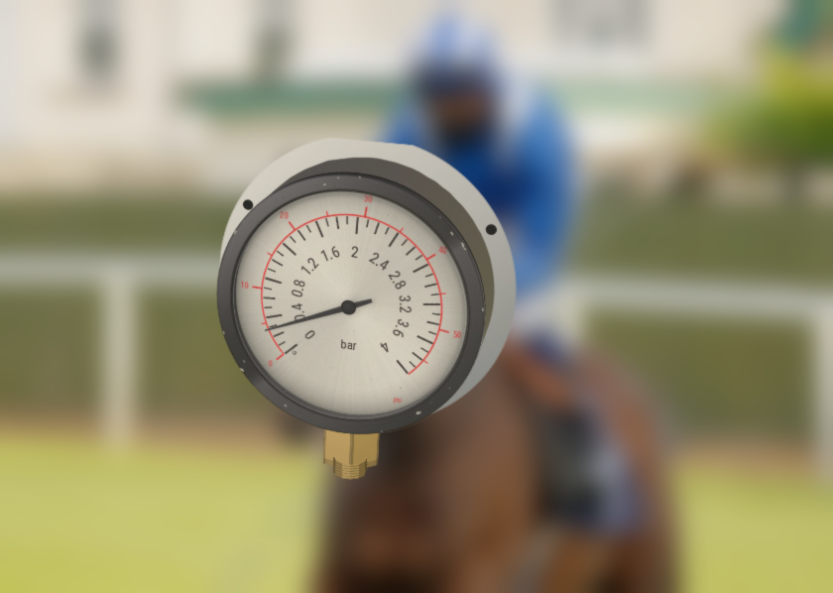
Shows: 0.3 (bar)
